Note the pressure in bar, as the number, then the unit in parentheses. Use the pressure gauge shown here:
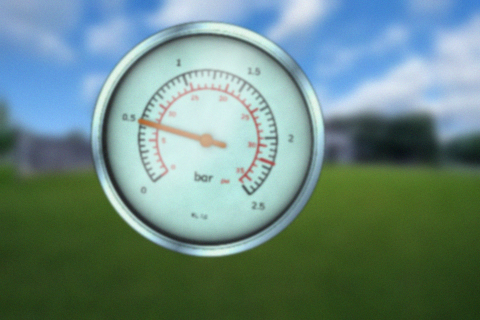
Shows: 0.5 (bar)
